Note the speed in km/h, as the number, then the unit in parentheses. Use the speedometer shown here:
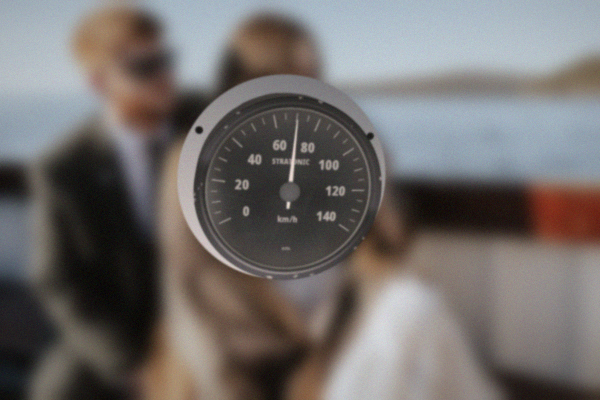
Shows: 70 (km/h)
